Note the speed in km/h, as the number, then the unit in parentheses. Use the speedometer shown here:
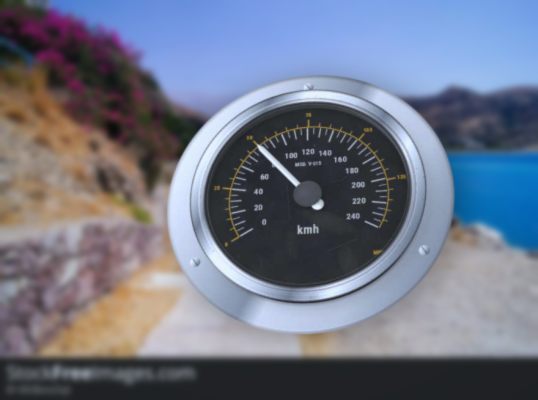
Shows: 80 (km/h)
